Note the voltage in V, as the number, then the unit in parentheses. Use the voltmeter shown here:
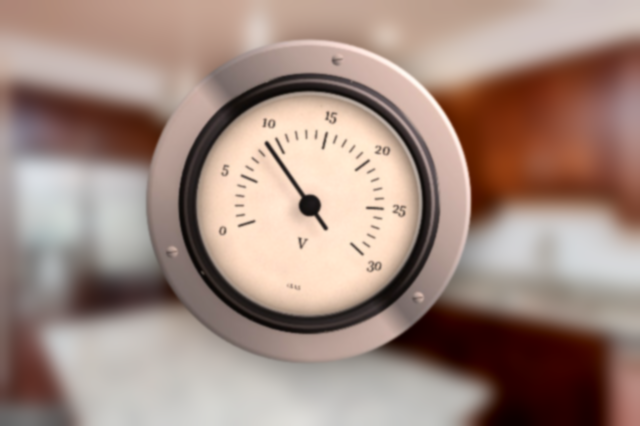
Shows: 9 (V)
